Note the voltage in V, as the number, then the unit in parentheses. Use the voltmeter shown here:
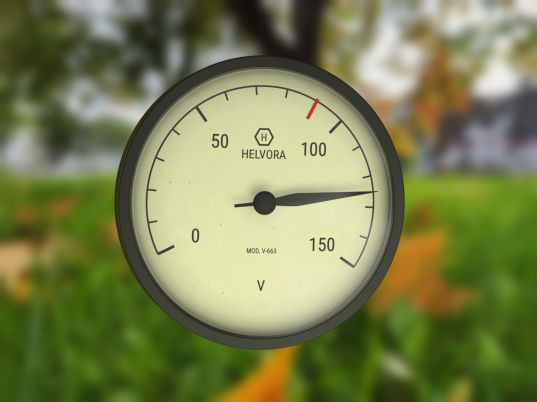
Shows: 125 (V)
